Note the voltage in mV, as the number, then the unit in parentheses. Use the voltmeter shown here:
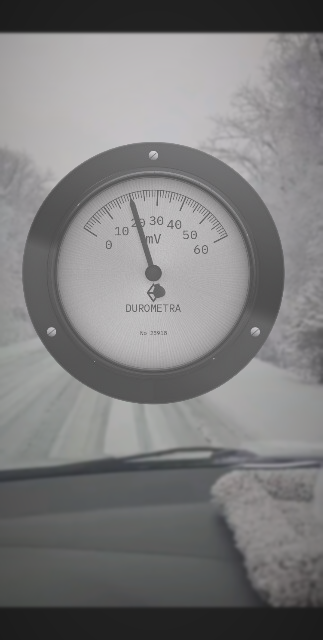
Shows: 20 (mV)
